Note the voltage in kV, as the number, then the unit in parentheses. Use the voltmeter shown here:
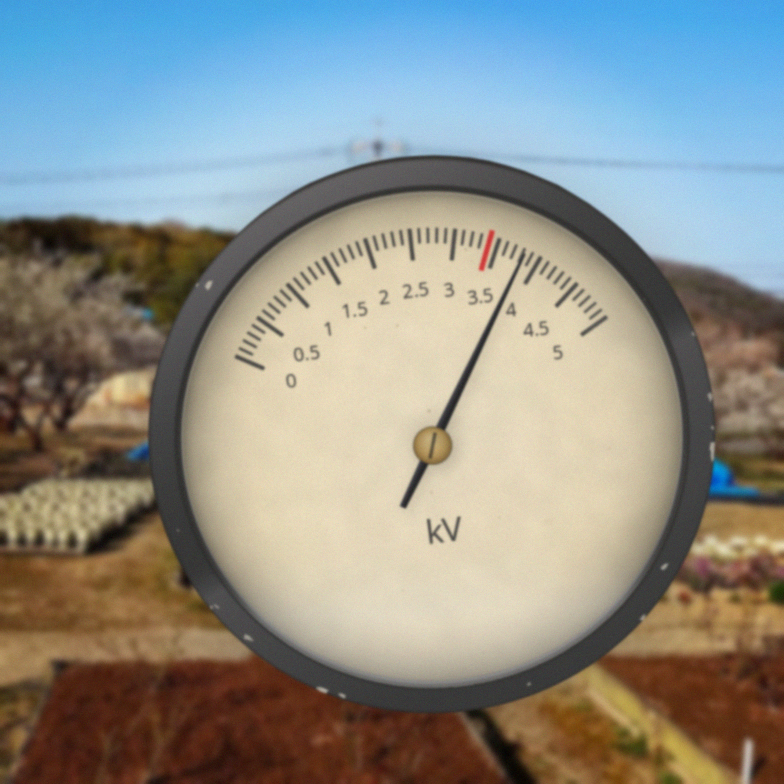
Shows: 3.8 (kV)
